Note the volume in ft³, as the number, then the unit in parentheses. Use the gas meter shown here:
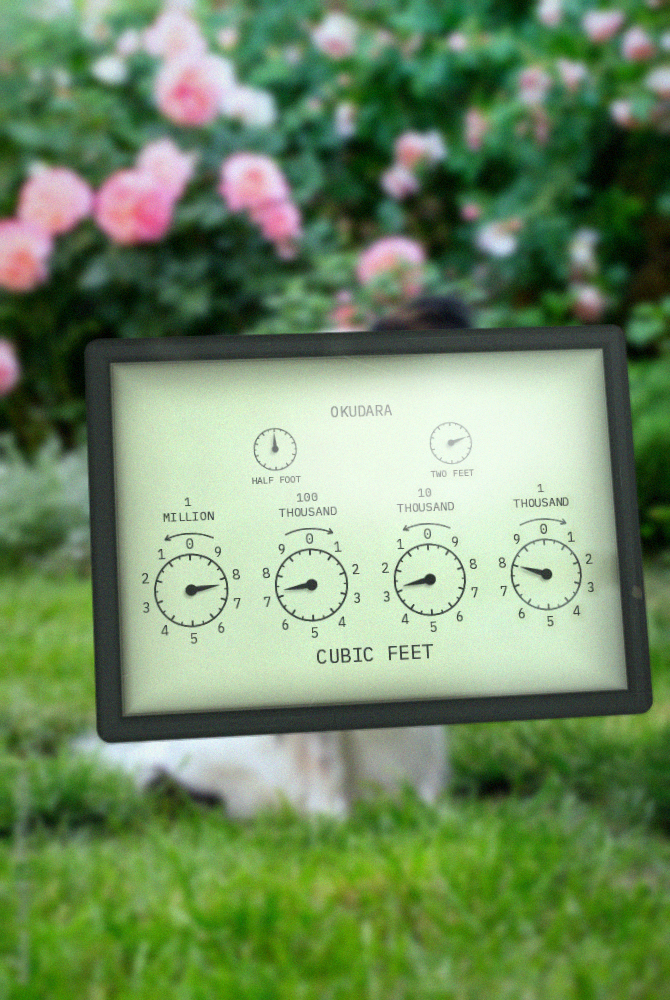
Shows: 772800 (ft³)
